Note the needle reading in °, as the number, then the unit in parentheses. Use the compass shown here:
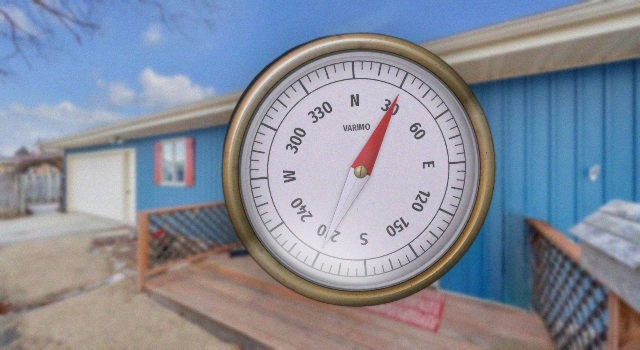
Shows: 30 (°)
